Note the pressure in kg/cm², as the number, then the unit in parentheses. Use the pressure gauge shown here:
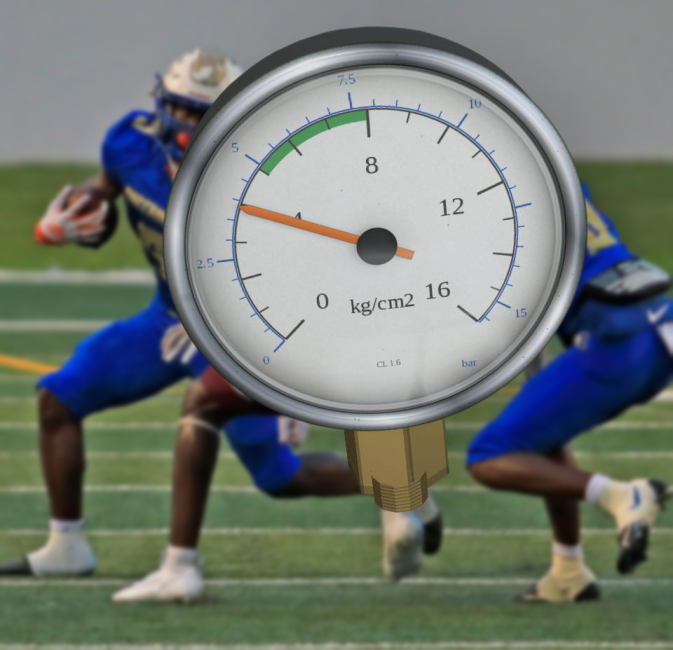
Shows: 4 (kg/cm²)
